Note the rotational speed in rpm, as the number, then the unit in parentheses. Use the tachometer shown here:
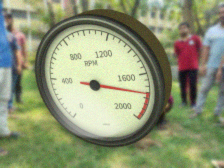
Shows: 1750 (rpm)
